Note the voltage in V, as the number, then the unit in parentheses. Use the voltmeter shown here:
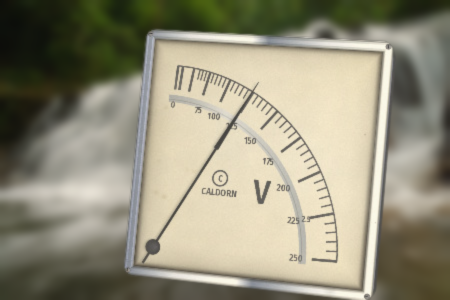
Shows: 125 (V)
